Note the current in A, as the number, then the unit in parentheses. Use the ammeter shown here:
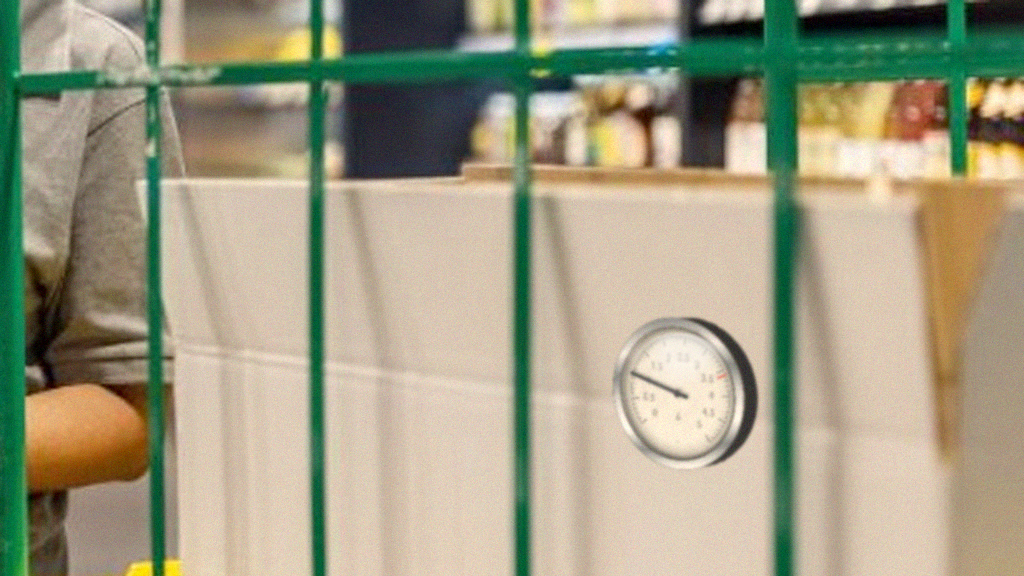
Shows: 1 (A)
